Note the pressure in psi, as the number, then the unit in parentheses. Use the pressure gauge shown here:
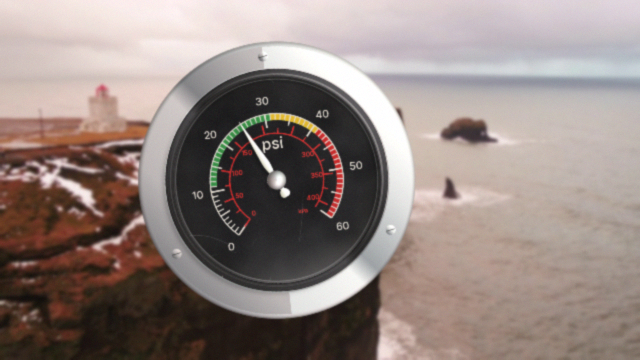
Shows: 25 (psi)
